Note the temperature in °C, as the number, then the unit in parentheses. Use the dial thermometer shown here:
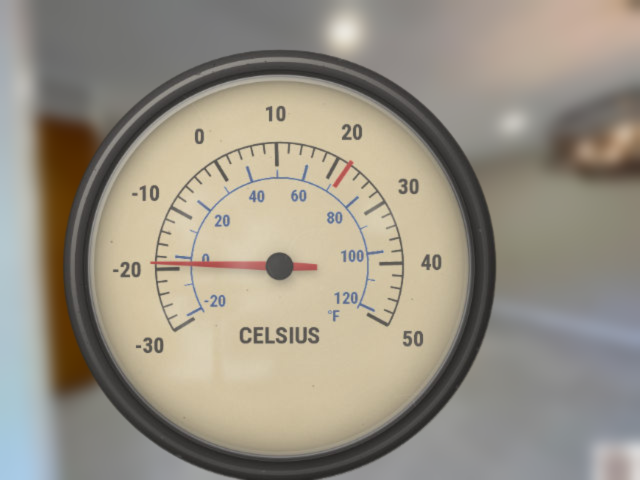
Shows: -19 (°C)
